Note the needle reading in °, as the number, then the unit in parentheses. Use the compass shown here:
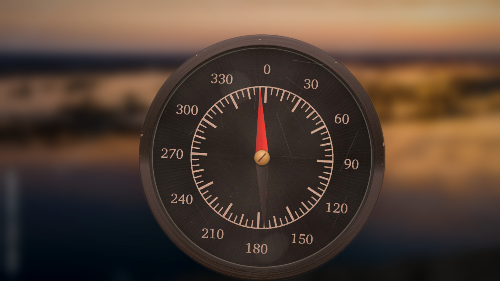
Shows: 355 (°)
